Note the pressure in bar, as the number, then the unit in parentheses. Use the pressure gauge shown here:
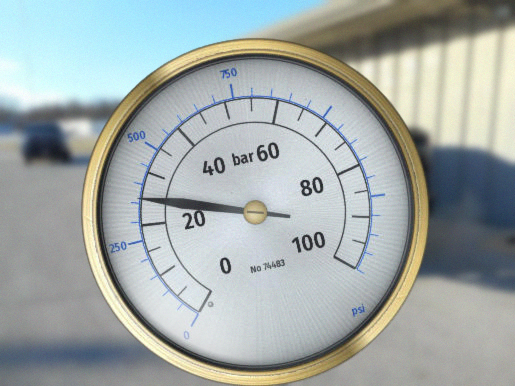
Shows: 25 (bar)
